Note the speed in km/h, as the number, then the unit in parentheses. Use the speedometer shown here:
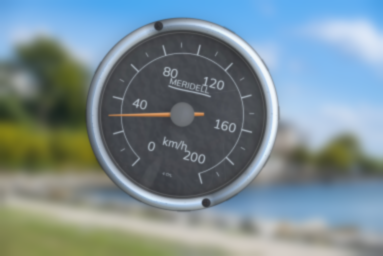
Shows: 30 (km/h)
